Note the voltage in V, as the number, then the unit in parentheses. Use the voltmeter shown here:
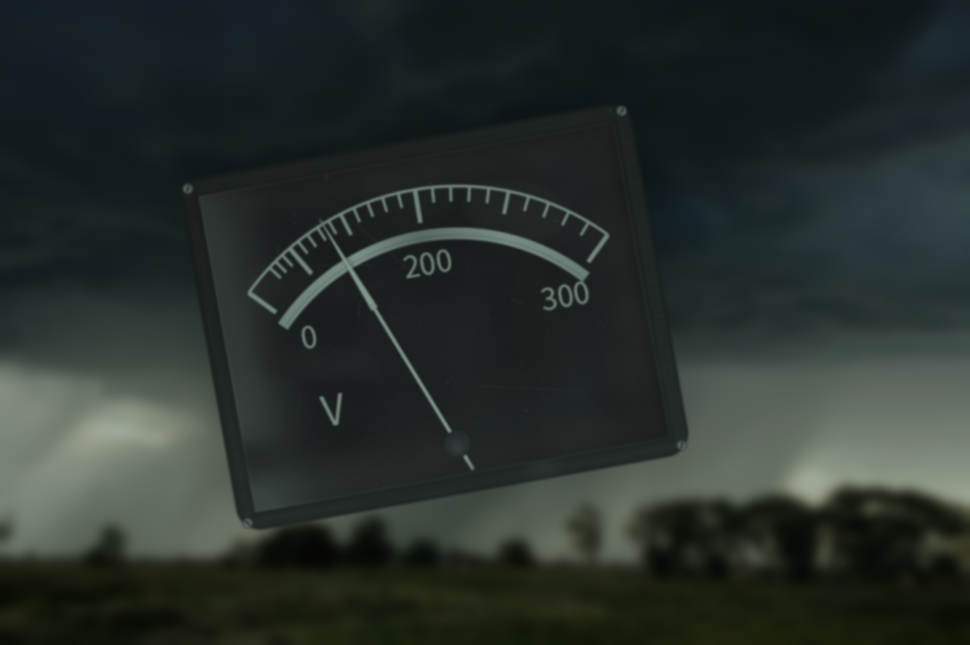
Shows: 135 (V)
